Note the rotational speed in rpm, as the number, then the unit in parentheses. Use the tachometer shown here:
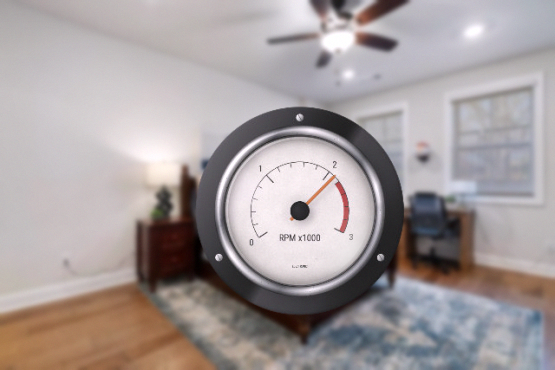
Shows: 2100 (rpm)
